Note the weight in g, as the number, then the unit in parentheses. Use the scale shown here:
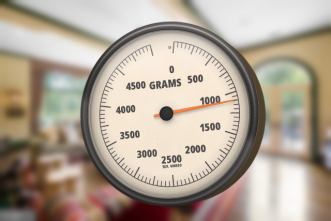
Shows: 1100 (g)
